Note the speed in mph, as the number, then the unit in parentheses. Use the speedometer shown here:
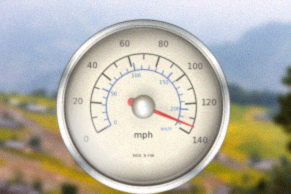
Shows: 135 (mph)
